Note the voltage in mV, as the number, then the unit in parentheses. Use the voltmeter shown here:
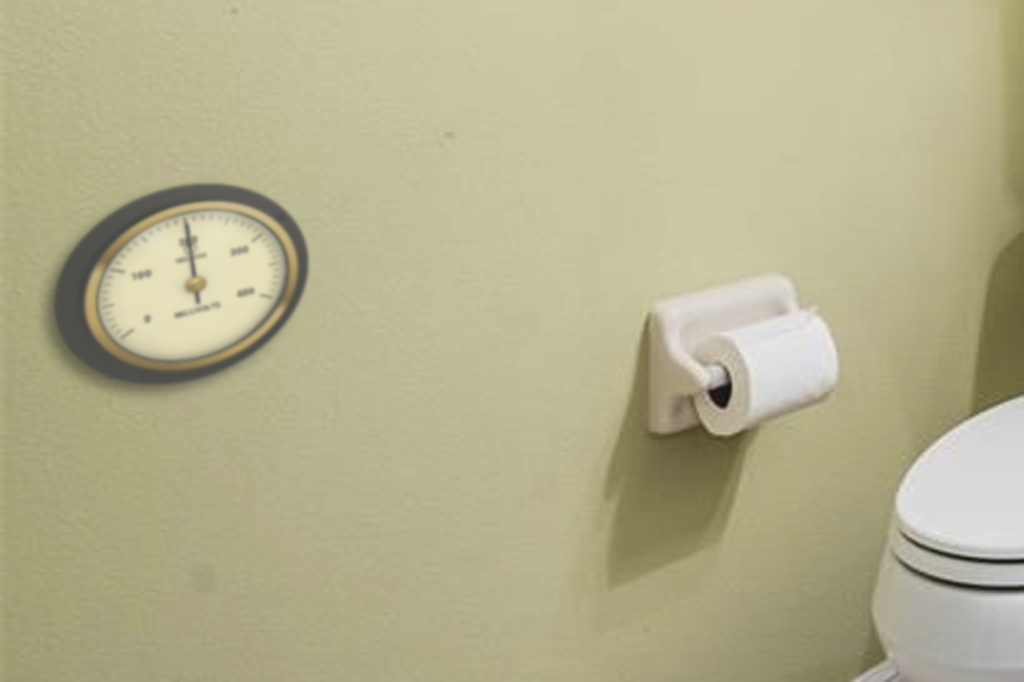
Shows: 200 (mV)
